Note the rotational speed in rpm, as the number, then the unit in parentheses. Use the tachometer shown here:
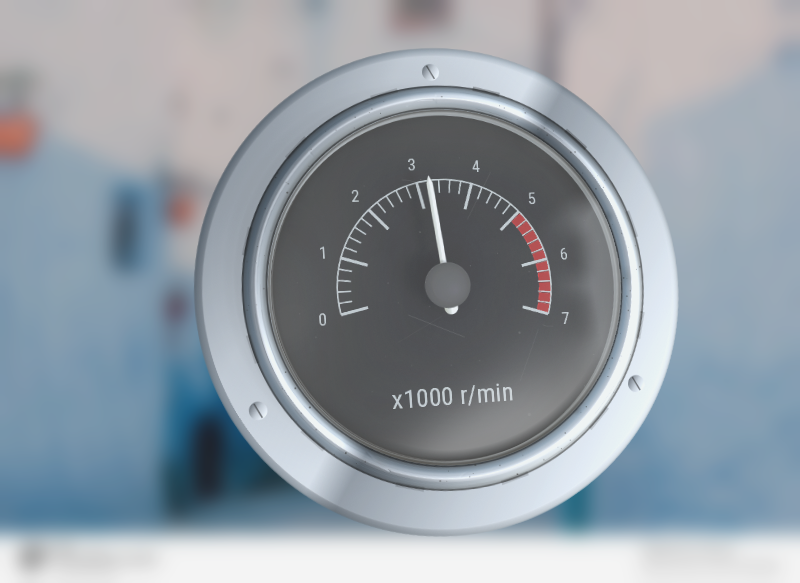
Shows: 3200 (rpm)
